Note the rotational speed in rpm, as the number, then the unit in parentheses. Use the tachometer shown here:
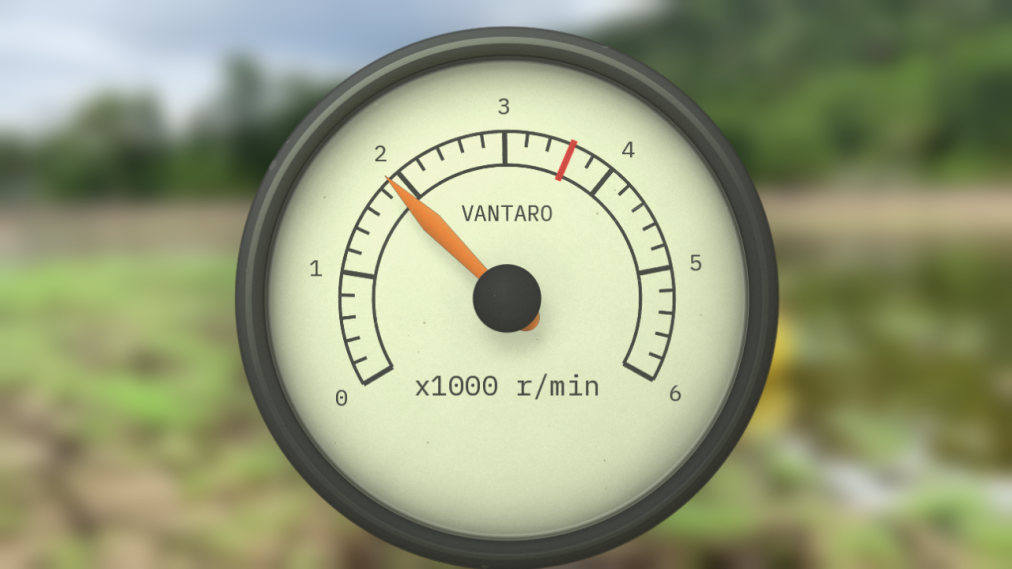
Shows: 1900 (rpm)
